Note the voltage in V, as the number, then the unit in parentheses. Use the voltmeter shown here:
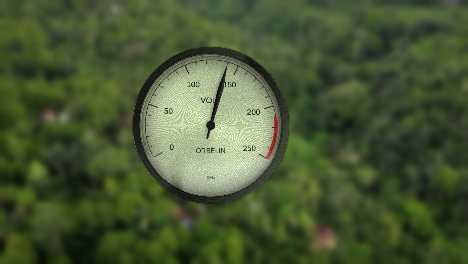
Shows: 140 (V)
